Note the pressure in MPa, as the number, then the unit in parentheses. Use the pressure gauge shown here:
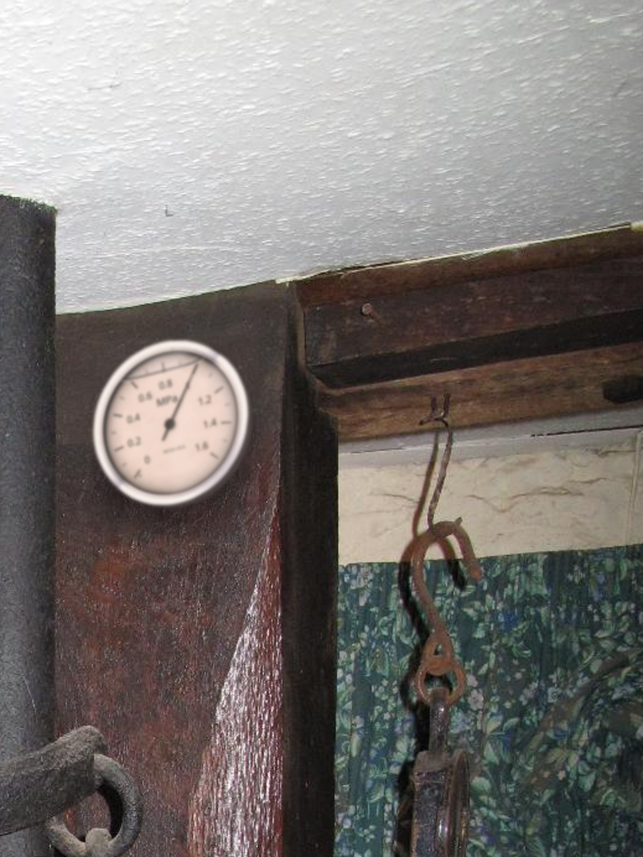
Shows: 1 (MPa)
